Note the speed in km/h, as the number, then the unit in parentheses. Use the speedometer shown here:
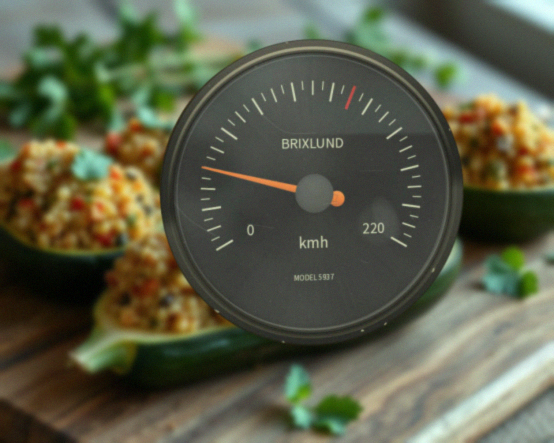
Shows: 40 (km/h)
